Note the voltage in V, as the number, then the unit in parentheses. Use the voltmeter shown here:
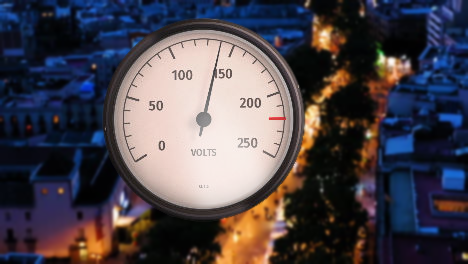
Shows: 140 (V)
